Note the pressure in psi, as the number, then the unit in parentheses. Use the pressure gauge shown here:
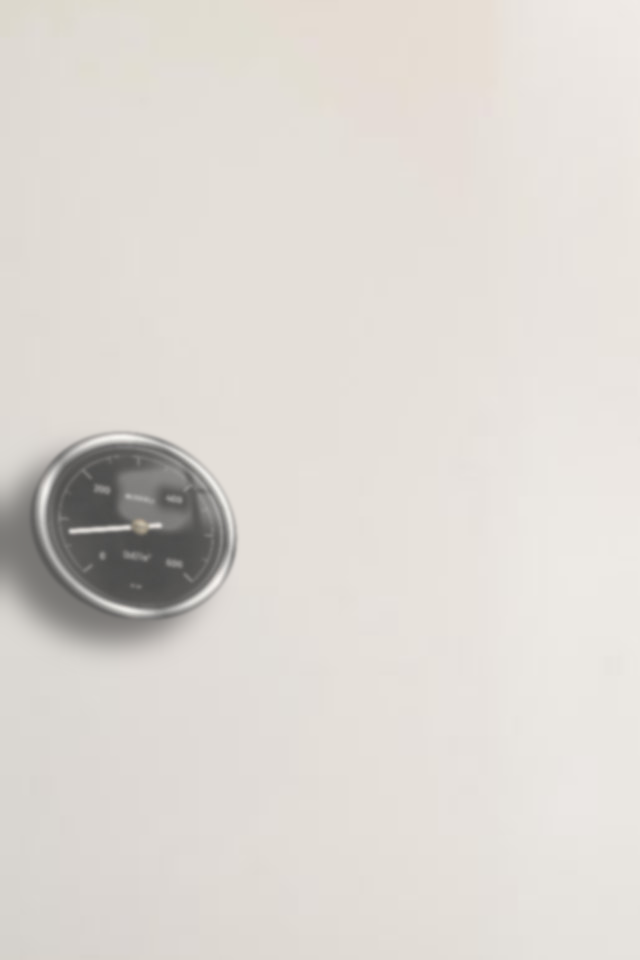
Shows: 75 (psi)
